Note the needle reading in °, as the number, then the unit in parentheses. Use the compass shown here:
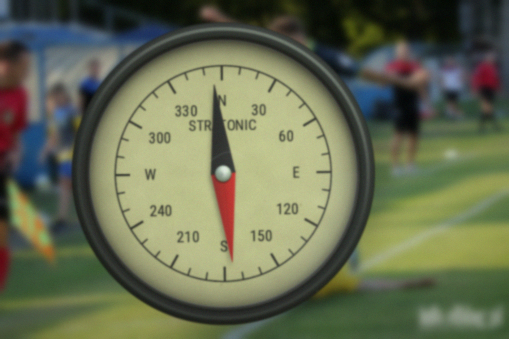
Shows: 175 (°)
